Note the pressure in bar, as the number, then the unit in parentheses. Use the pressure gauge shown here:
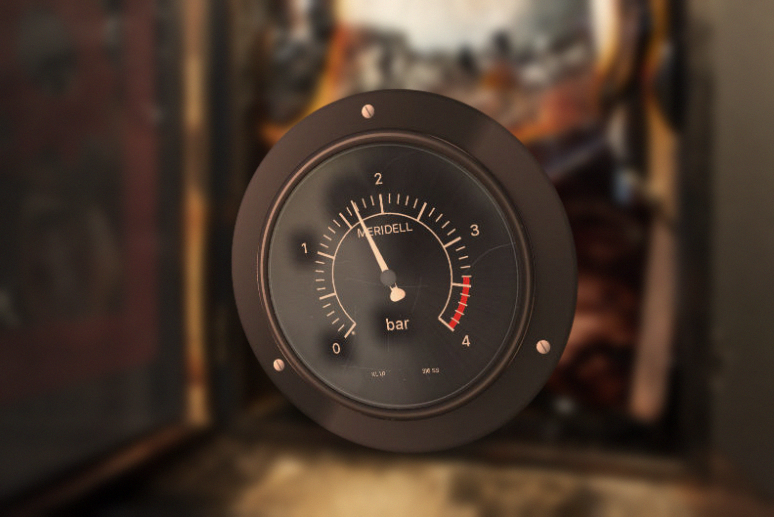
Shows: 1.7 (bar)
